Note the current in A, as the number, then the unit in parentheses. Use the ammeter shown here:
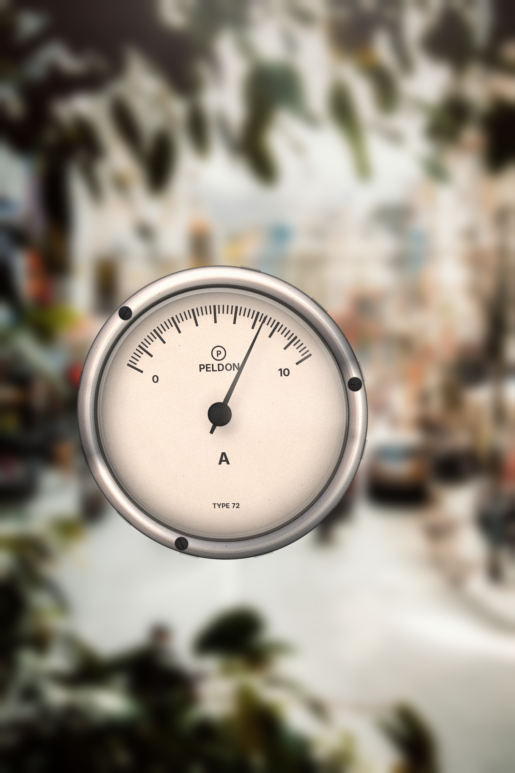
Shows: 7.4 (A)
